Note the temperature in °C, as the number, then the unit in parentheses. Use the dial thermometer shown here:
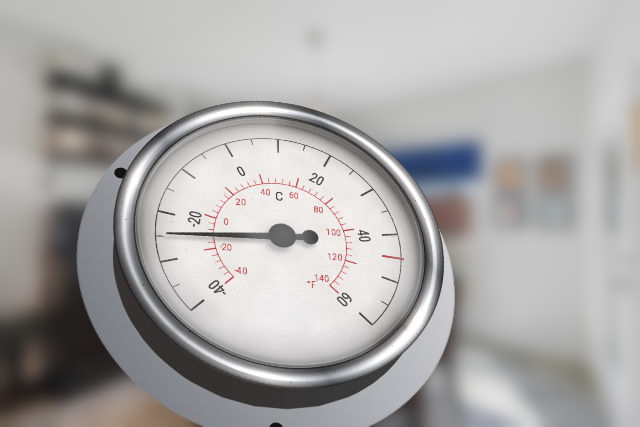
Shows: -25 (°C)
